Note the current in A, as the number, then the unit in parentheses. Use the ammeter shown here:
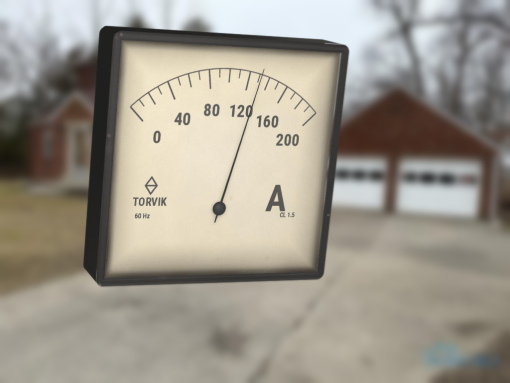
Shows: 130 (A)
